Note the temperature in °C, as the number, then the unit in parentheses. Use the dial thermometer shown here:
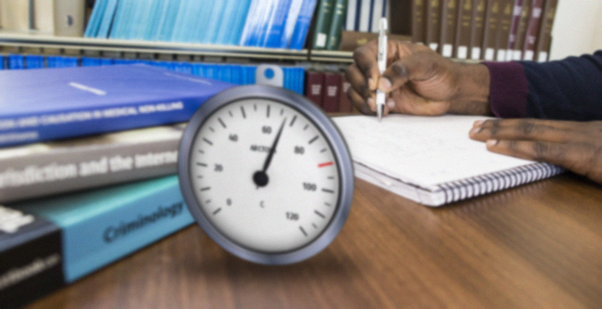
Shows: 67.5 (°C)
